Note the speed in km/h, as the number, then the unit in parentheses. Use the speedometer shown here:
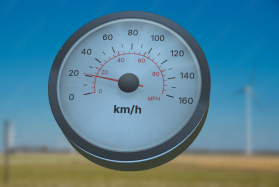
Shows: 20 (km/h)
